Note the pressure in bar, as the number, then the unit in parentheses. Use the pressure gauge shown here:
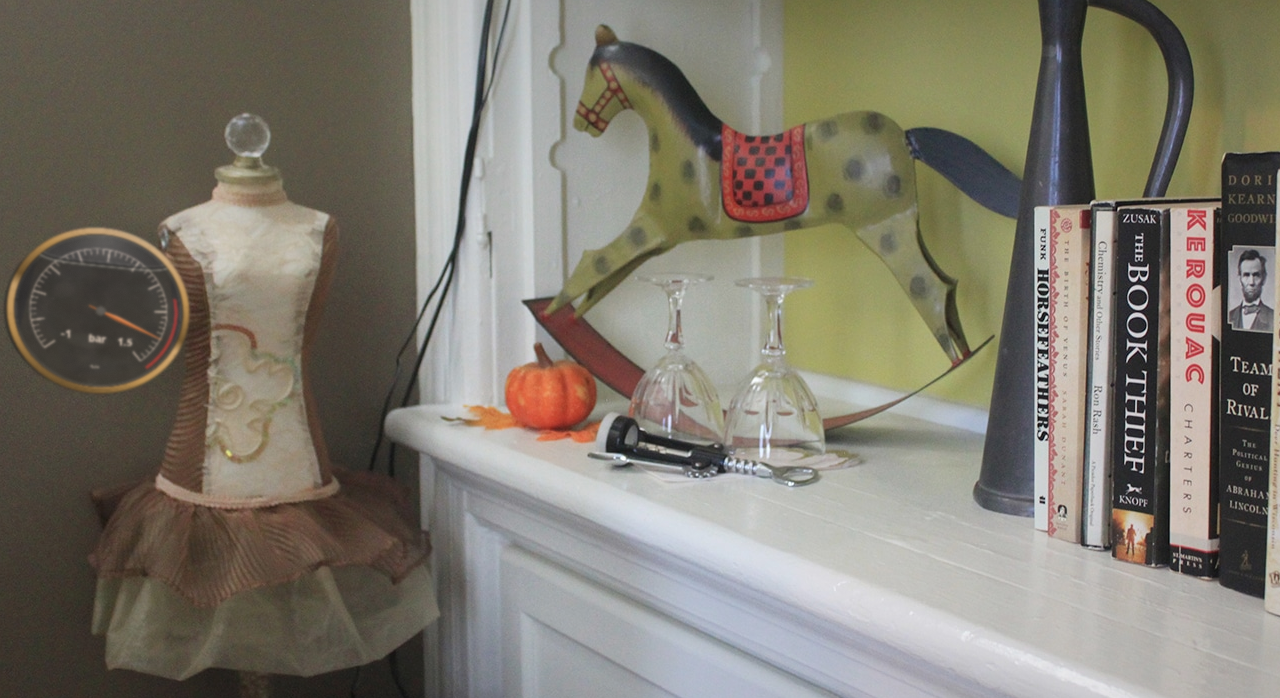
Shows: 1.25 (bar)
